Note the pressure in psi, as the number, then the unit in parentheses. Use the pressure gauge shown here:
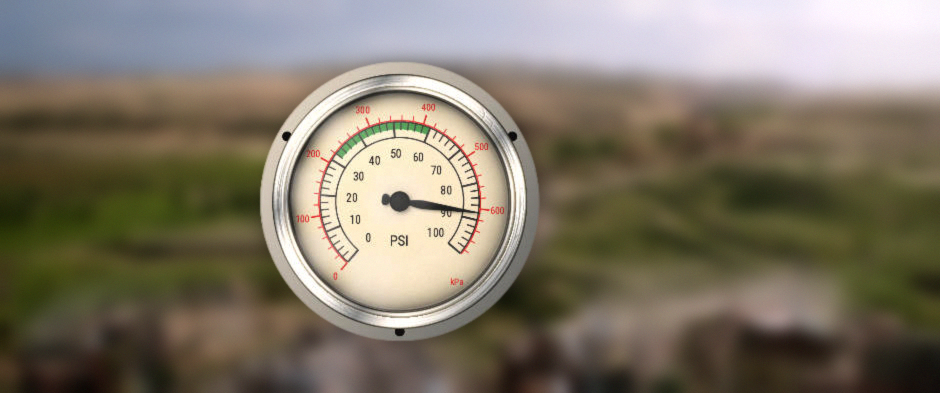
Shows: 88 (psi)
